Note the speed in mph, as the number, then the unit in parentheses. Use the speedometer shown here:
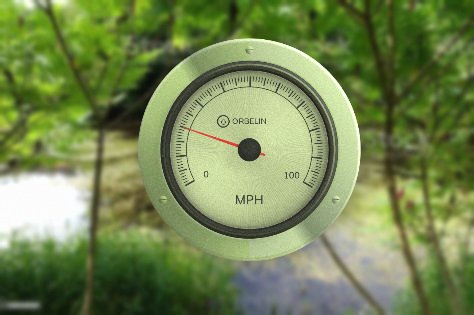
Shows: 20 (mph)
